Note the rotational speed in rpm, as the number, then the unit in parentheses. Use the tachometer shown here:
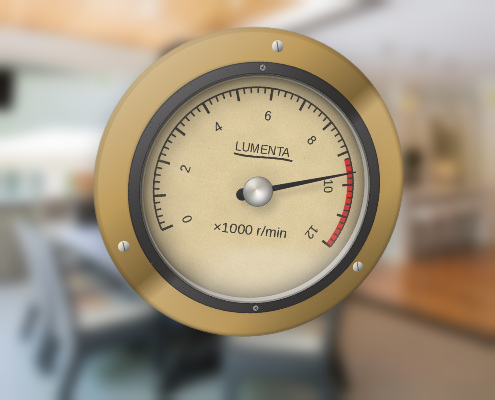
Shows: 9600 (rpm)
